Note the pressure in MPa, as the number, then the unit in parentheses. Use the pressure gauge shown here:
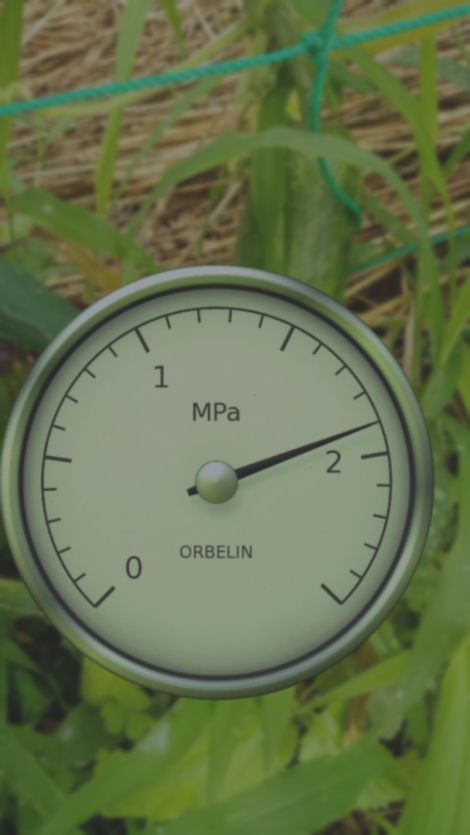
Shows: 1.9 (MPa)
